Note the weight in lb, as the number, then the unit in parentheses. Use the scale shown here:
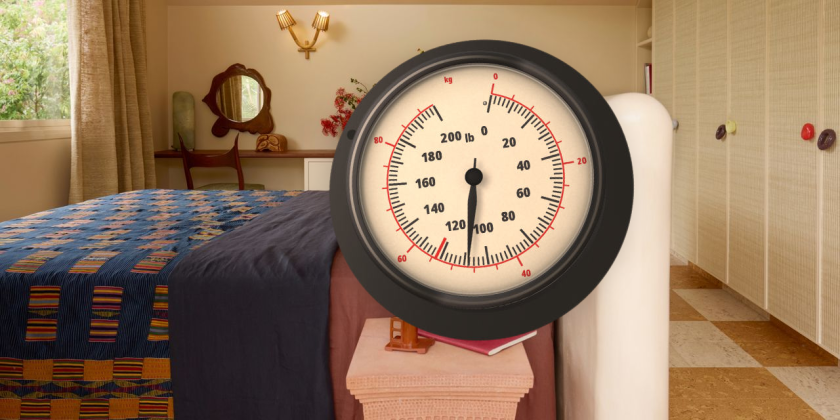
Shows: 108 (lb)
